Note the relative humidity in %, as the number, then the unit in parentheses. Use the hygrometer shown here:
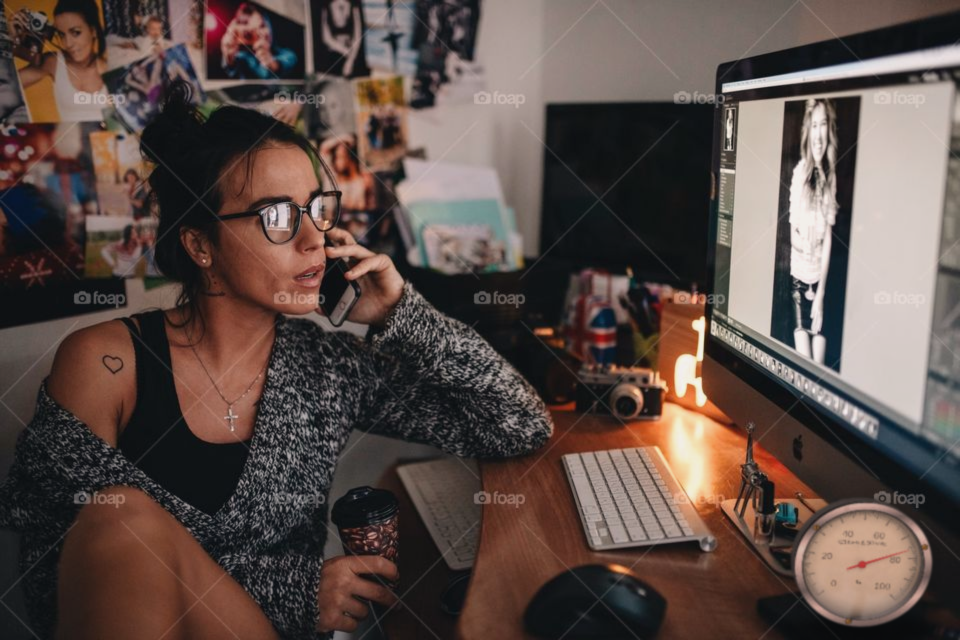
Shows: 75 (%)
